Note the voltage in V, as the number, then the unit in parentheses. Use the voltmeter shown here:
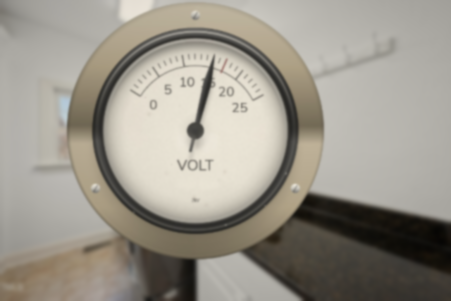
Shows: 15 (V)
